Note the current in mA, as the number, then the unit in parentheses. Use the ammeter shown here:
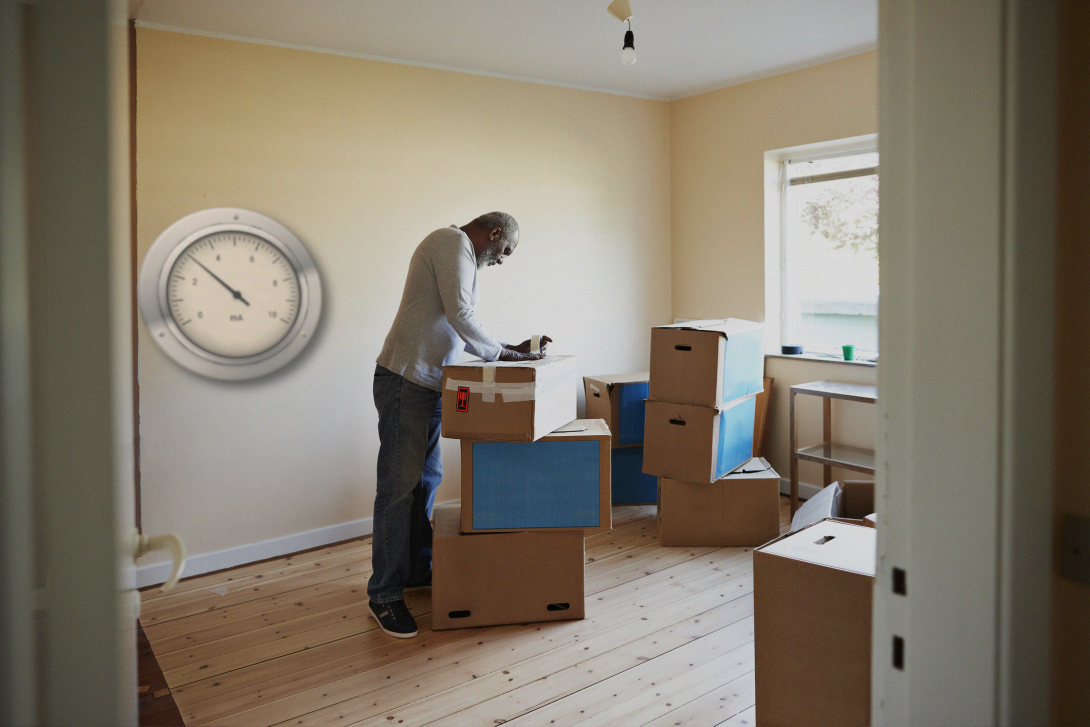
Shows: 3 (mA)
